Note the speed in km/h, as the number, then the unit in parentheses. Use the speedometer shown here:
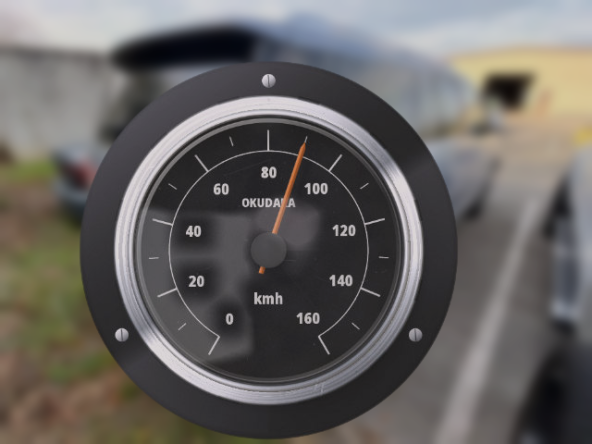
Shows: 90 (km/h)
